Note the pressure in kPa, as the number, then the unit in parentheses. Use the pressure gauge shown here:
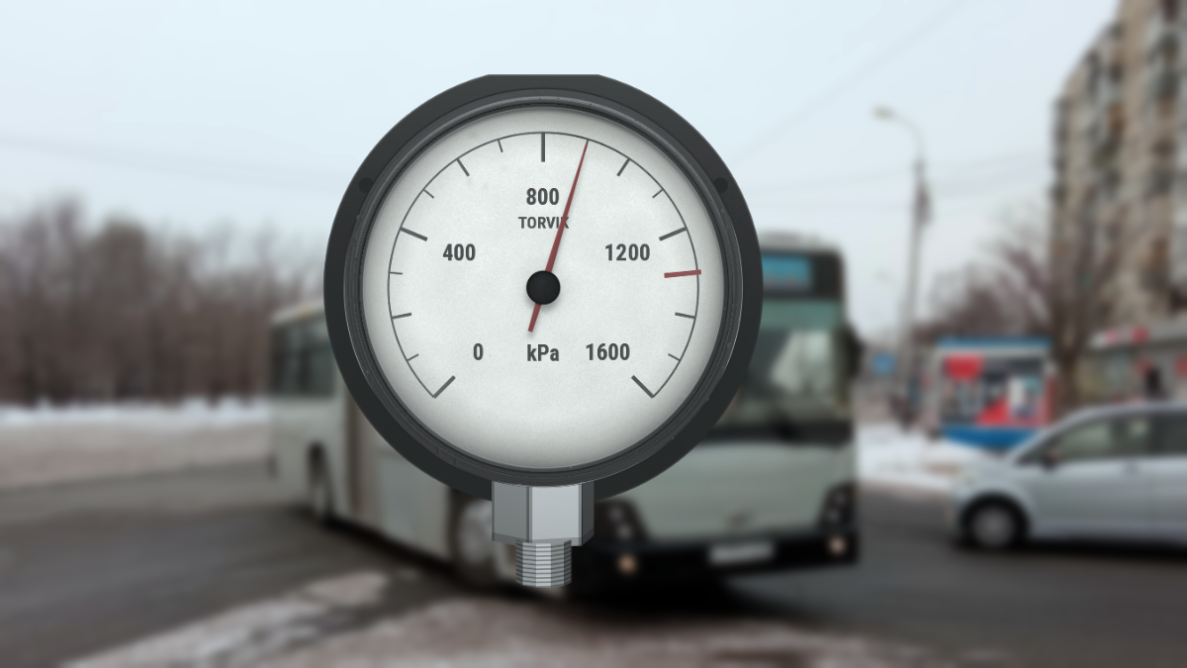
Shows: 900 (kPa)
